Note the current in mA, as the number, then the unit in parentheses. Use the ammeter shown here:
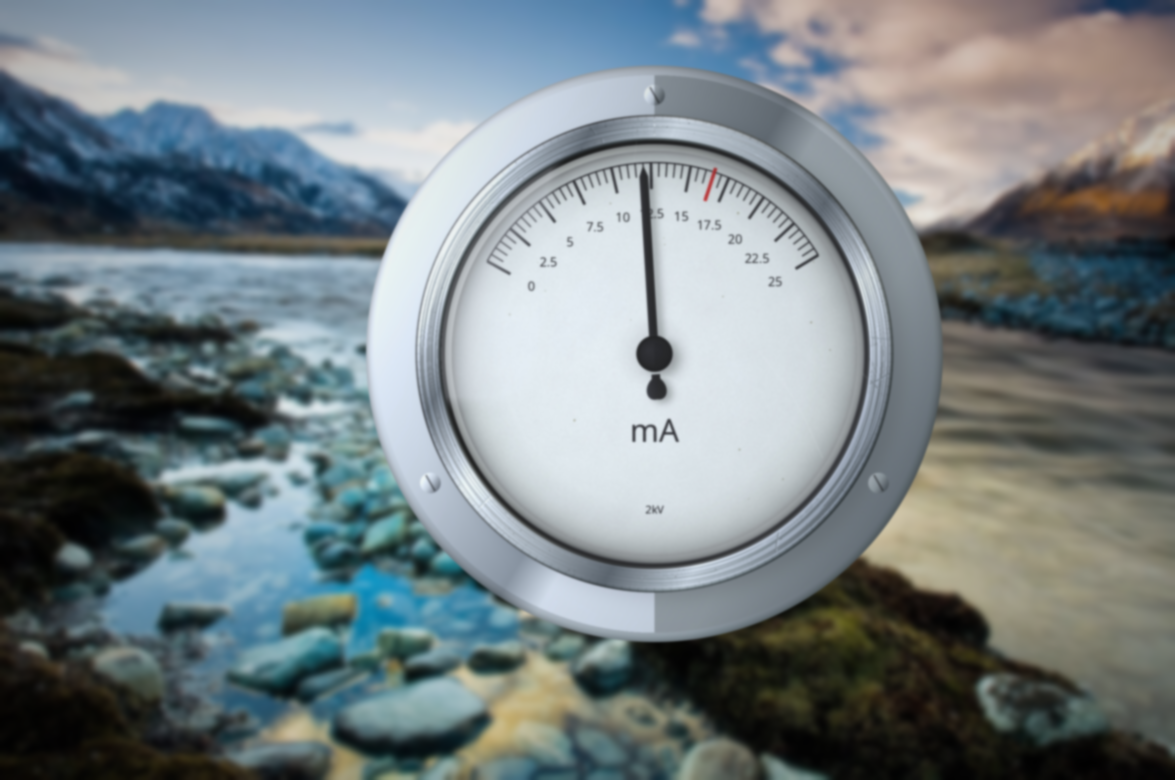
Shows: 12 (mA)
